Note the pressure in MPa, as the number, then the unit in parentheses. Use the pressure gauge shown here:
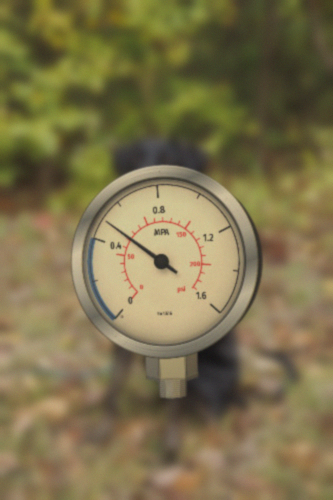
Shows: 0.5 (MPa)
